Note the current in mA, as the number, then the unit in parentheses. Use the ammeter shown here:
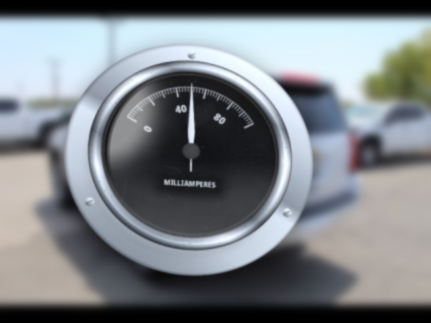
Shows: 50 (mA)
